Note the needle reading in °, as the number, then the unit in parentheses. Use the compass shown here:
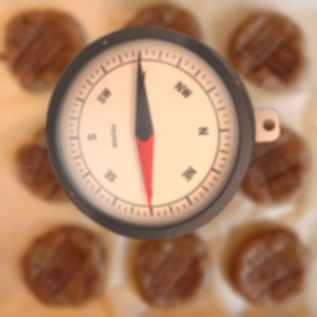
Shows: 90 (°)
